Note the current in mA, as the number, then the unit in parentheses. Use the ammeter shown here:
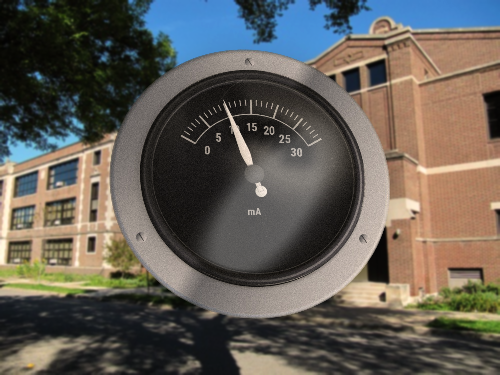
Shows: 10 (mA)
